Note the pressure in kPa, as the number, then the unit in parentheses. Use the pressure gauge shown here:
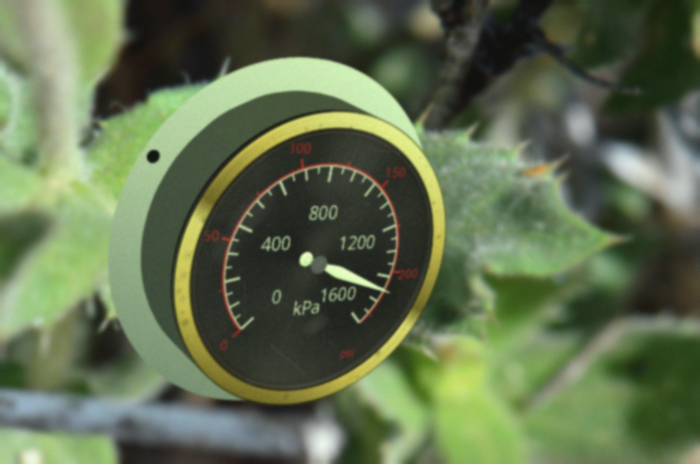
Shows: 1450 (kPa)
